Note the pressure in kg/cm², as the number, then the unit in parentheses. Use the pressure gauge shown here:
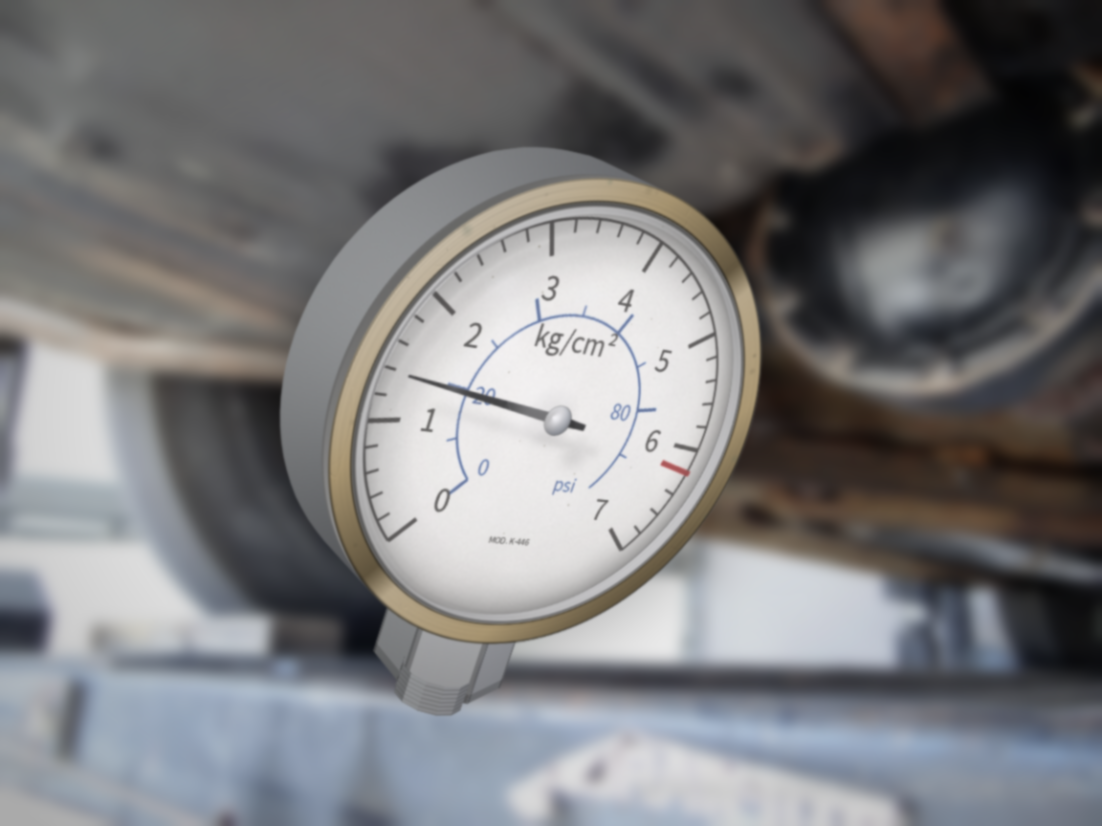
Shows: 1.4 (kg/cm²)
